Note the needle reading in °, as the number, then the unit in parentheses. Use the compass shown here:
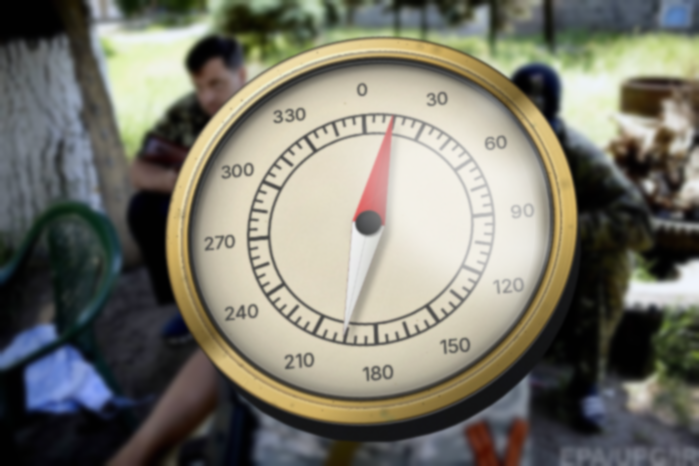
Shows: 15 (°)
